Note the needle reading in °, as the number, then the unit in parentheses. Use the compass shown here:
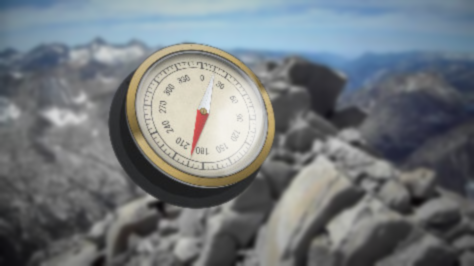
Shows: 195 (°)
